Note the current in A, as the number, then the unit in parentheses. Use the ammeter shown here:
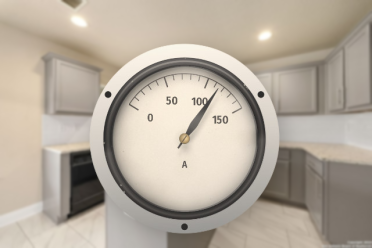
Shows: 115 (A)
